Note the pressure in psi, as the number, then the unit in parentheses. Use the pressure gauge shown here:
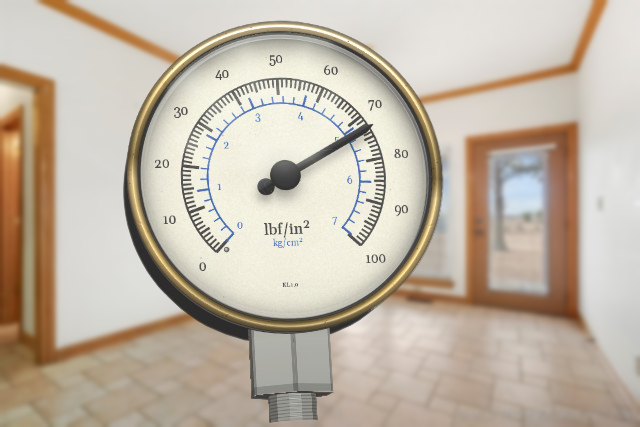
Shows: 73 (psi)
